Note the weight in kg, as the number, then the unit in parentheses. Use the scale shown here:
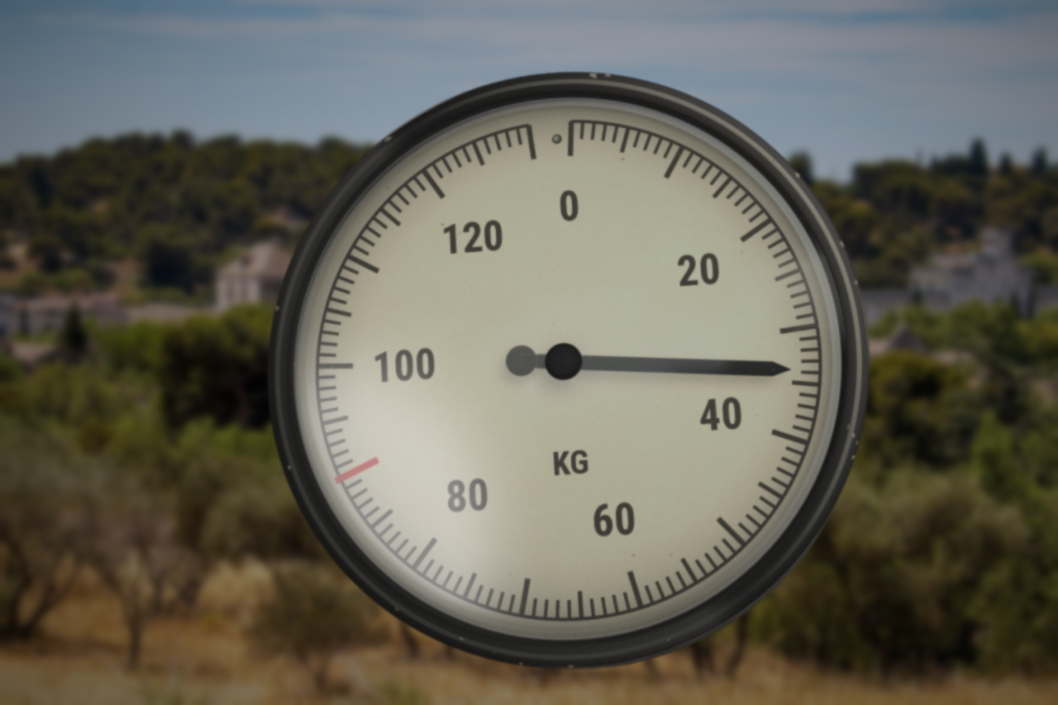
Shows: 34 (kg)
